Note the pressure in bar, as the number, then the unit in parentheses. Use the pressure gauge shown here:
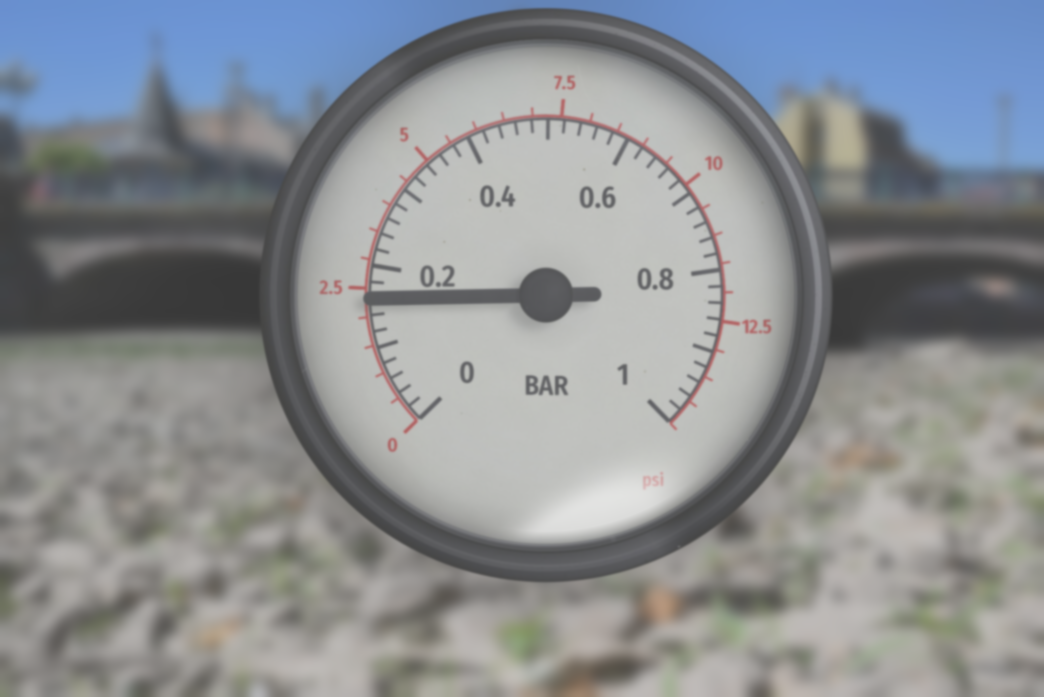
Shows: 0.16 (bar)
